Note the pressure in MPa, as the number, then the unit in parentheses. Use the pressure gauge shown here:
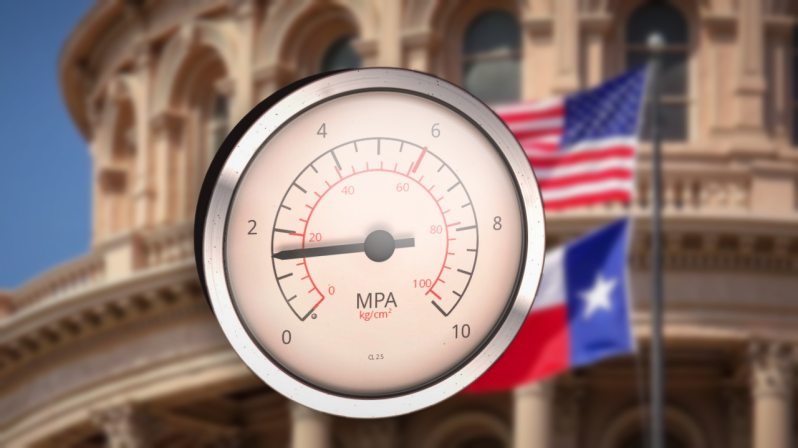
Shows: 1.5 (MPa)
